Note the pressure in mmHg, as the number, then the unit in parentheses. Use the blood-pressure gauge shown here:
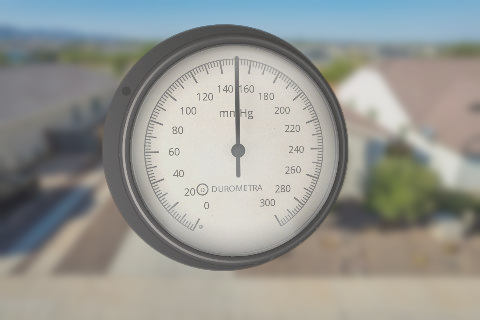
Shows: 150 (mmHg)
